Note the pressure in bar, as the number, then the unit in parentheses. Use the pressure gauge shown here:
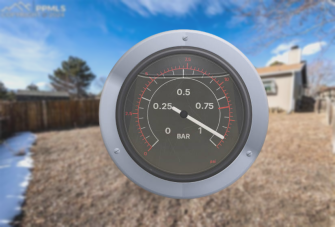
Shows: 0.95 (bar)
